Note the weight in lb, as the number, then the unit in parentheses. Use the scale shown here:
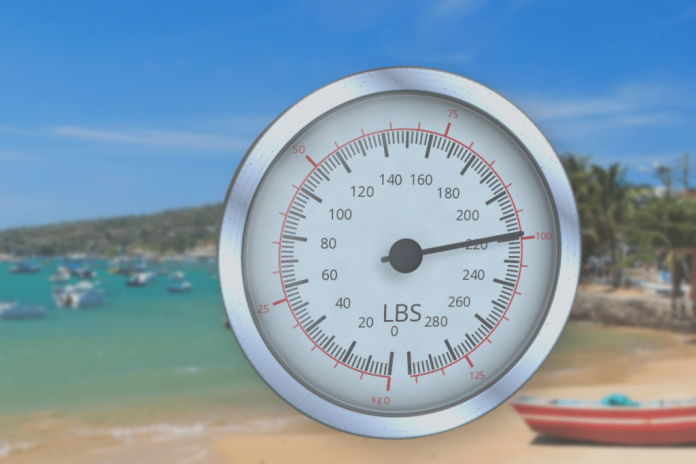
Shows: 218 (lb)
